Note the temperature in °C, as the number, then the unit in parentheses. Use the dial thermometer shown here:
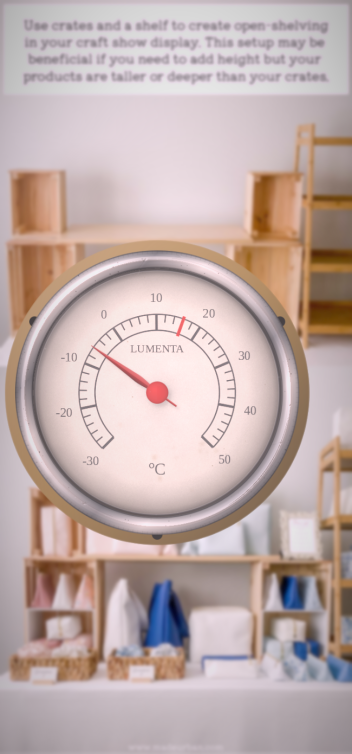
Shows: -6 (°C)
